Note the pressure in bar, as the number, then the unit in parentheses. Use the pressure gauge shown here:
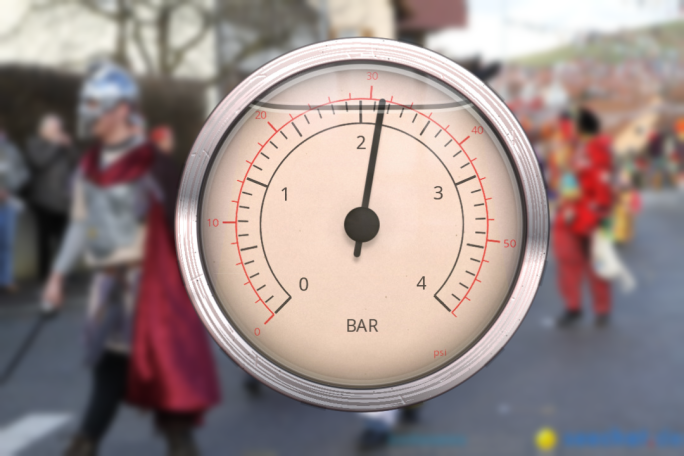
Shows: 2.15 (bar)
